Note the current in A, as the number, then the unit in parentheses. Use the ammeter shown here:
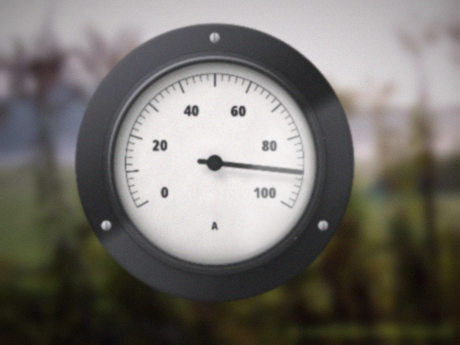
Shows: 90 (A)
